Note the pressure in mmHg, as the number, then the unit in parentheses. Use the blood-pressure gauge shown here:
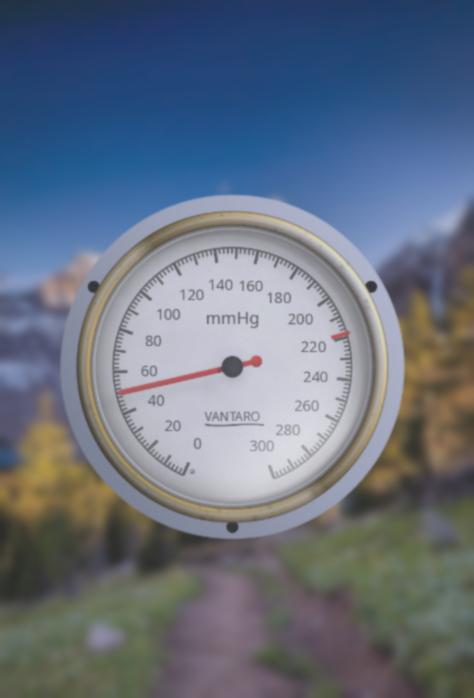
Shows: 50 (mmHg)
